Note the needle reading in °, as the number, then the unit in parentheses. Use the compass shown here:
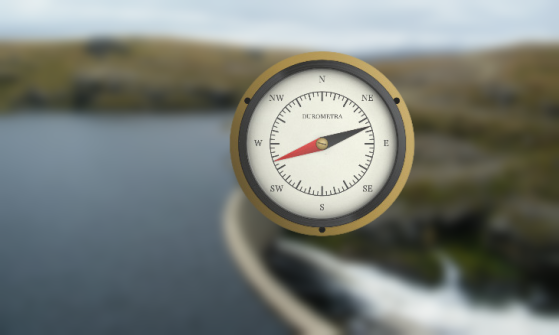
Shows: 250 (°)
